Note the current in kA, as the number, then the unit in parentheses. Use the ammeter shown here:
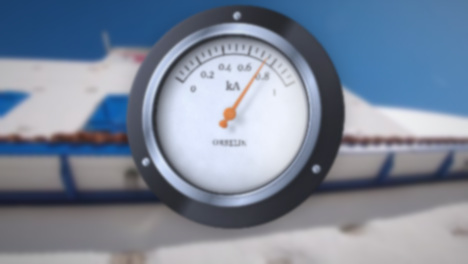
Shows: 0.75 (kA)
